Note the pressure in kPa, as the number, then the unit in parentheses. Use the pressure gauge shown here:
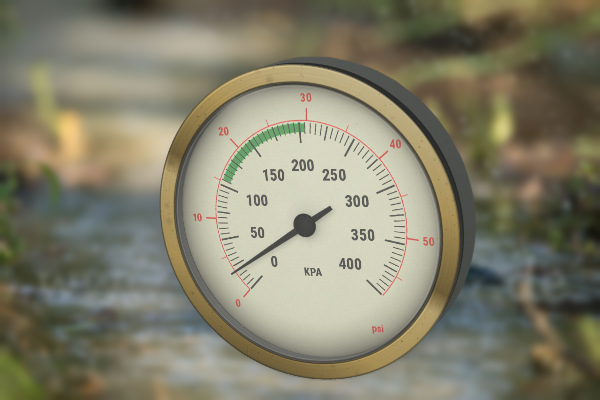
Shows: 20 (kPa)
